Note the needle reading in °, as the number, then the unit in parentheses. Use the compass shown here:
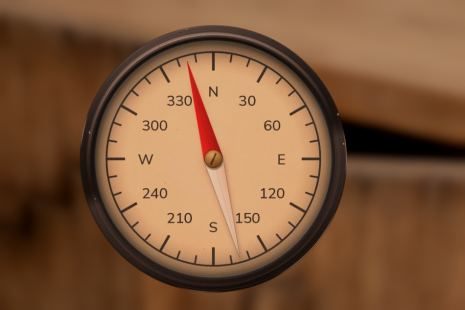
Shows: 345 (°)
